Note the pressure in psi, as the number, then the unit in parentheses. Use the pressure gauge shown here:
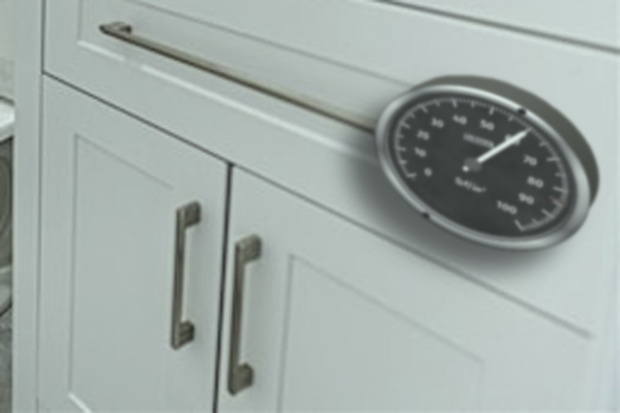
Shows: 60 (psi)
